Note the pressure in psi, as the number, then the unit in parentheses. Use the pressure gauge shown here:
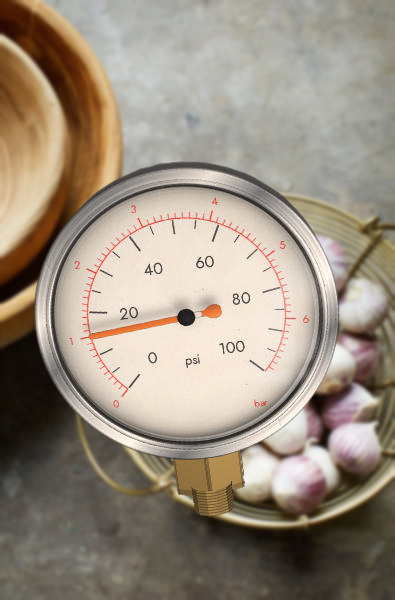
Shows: 15 (psi)
